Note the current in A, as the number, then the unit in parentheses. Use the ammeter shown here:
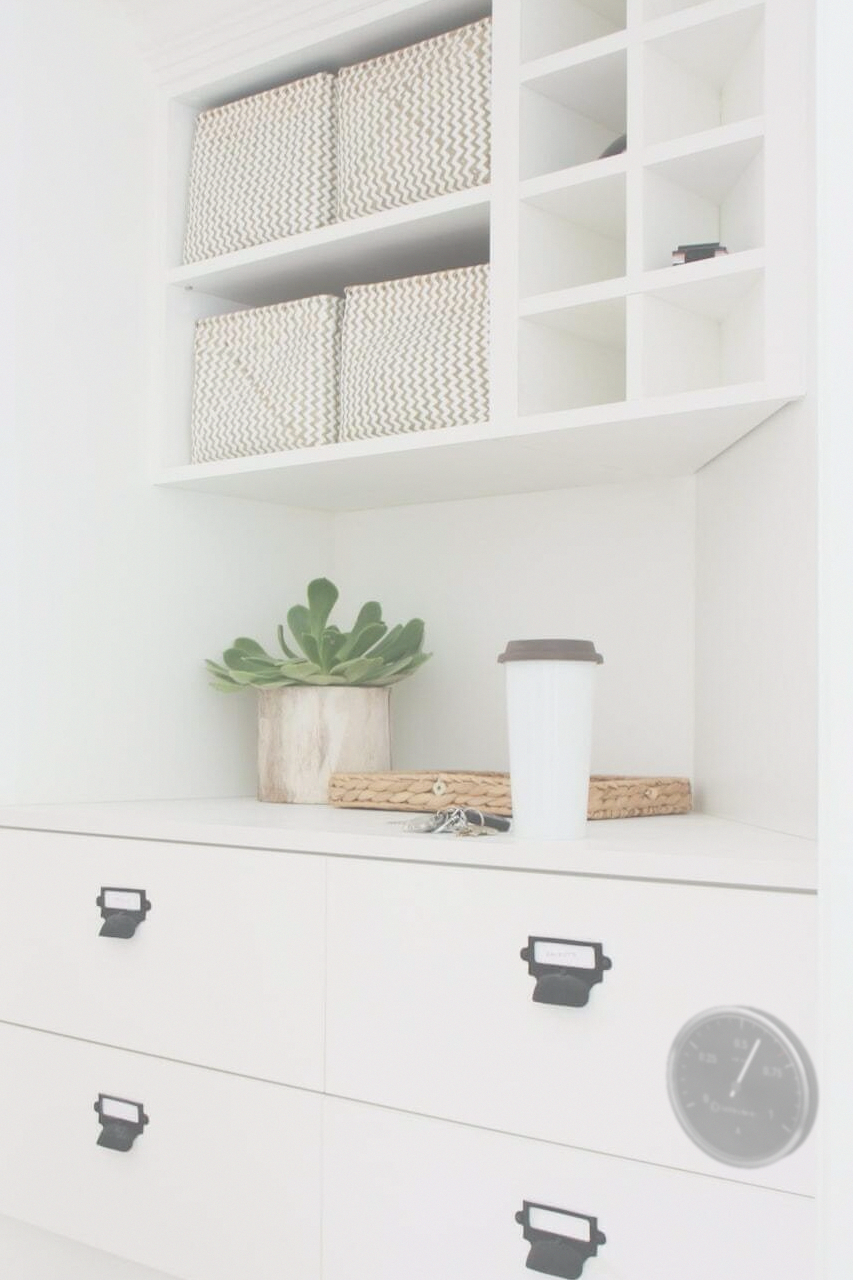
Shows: 0.6 (A)
